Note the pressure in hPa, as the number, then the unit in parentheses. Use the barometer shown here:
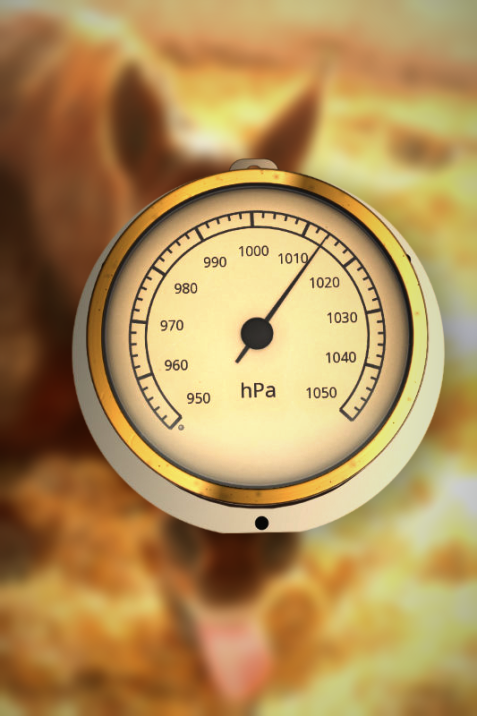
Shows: 1014 (hPa)
